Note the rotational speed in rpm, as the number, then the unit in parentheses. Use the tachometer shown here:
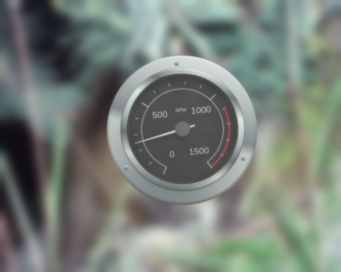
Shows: 250 (rpm)
